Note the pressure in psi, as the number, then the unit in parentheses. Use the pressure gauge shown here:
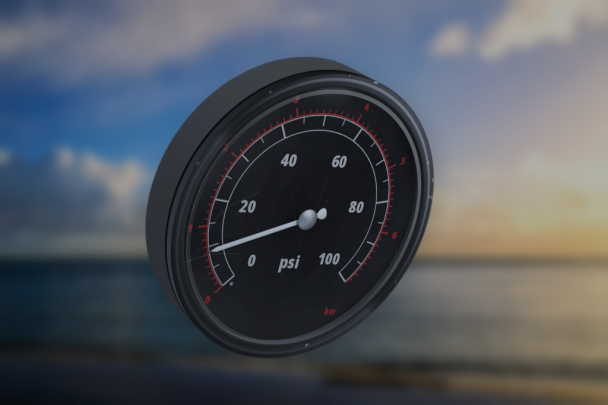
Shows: 10 (psi)
